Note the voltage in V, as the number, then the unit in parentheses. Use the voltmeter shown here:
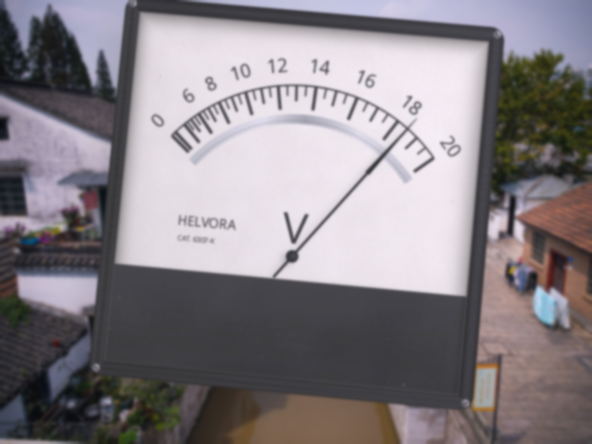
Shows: 18.5 (V)
